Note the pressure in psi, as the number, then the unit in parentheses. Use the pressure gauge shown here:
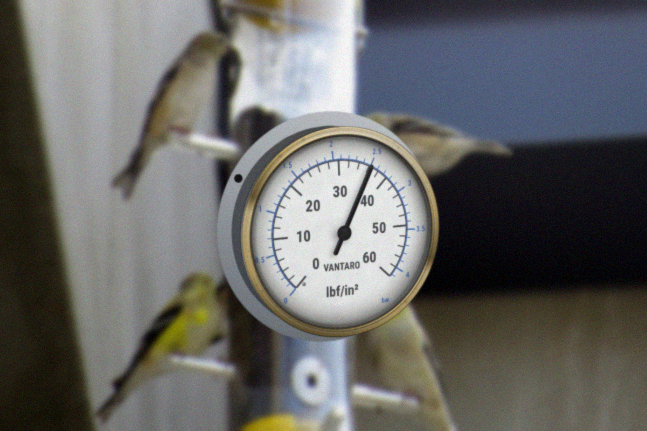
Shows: 36 (psi)
